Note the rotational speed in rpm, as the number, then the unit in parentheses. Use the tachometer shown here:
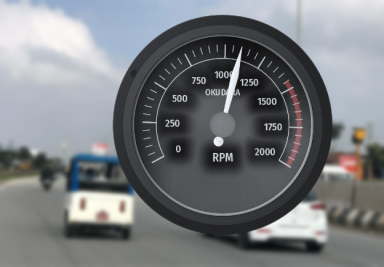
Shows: 1100 (rpm)
